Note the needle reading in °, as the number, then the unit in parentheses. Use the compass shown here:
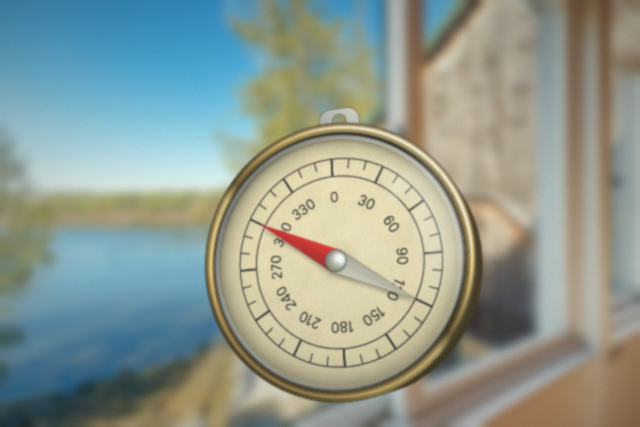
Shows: 300 (°)
